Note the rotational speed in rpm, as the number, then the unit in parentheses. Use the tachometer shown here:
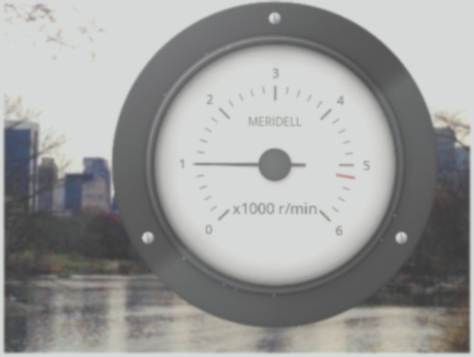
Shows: 1000 (rpm)
